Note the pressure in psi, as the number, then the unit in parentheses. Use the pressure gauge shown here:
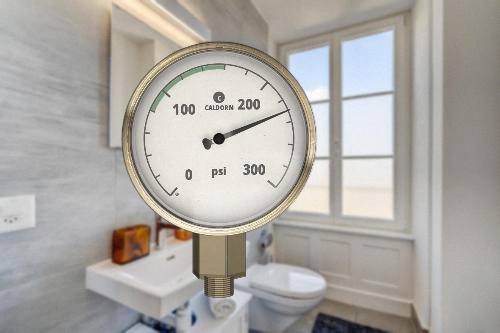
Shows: 230 (psi)
